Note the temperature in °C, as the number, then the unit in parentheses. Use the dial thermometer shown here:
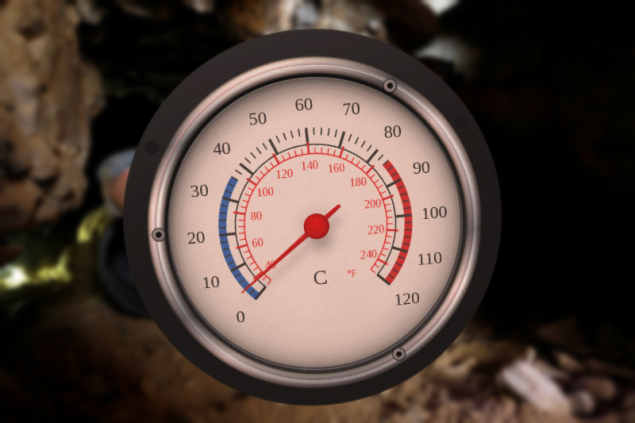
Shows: 4 (°C)
